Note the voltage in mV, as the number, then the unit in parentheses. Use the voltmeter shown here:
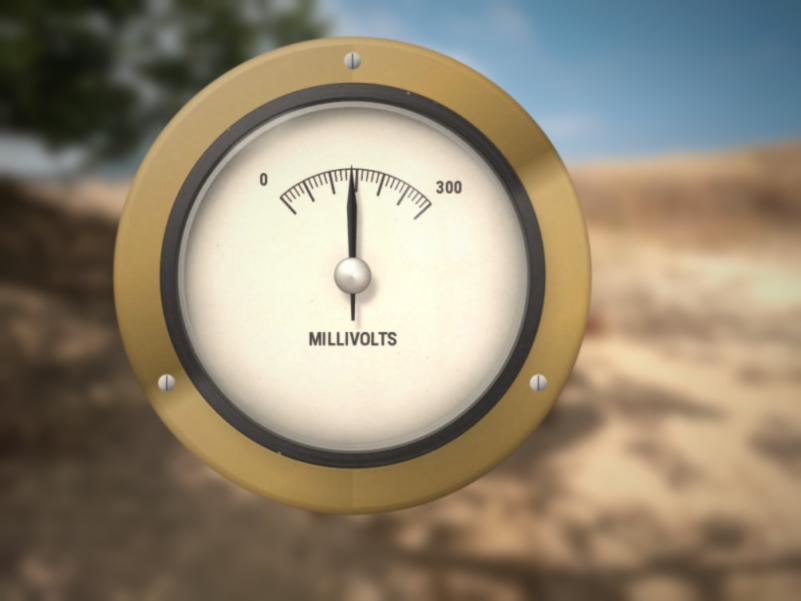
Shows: 140 (mV)
